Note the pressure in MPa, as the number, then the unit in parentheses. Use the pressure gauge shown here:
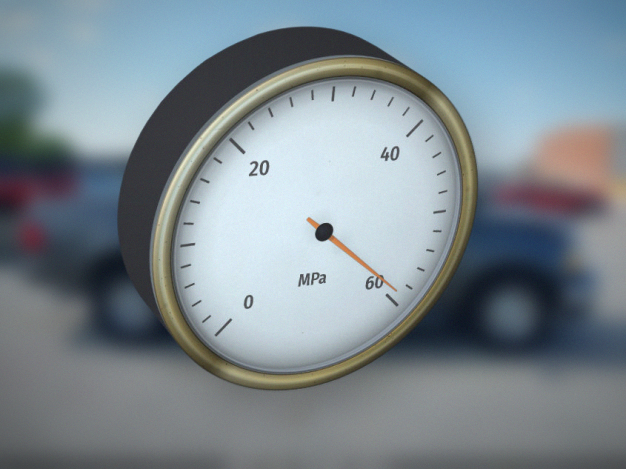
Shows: 59 (MPa)
